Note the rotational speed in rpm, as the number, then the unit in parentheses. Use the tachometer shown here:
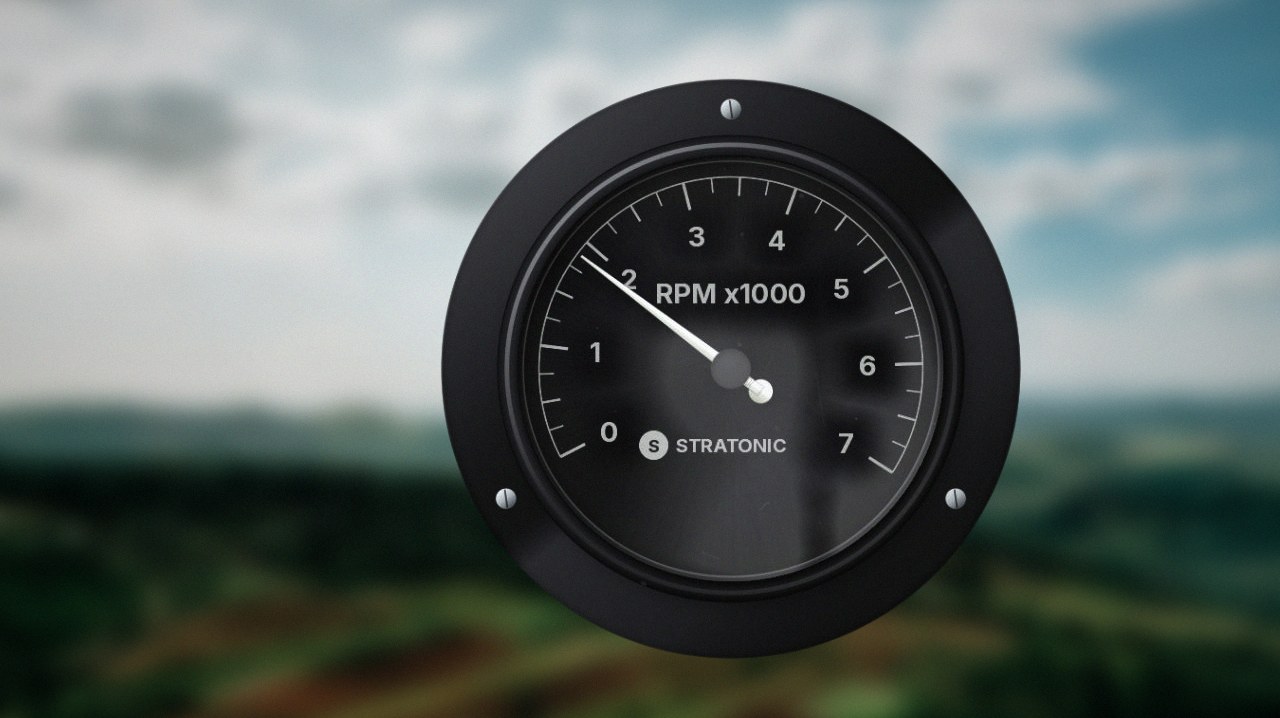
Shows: 1875 (rpm)
